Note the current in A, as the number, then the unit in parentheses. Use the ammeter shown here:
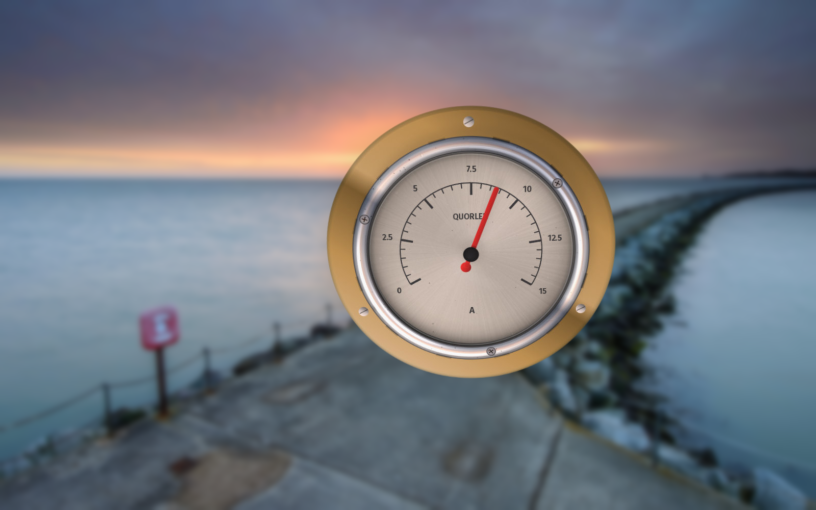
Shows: 8.75 (A)
